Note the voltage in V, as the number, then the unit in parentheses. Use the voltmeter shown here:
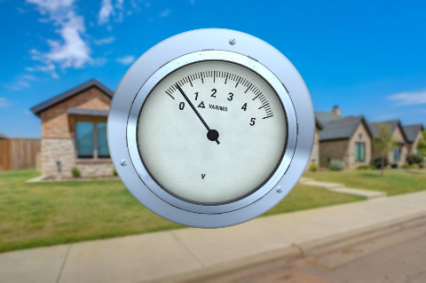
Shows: 0.5 (V)
